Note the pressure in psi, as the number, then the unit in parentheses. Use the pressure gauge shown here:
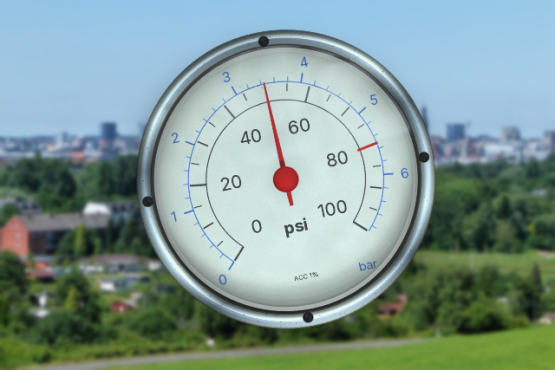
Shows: 50 (psi)
